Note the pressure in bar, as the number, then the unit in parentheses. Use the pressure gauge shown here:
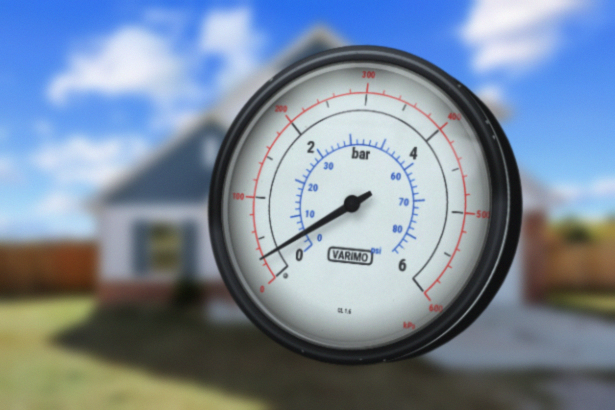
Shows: 0.25 (bar)
